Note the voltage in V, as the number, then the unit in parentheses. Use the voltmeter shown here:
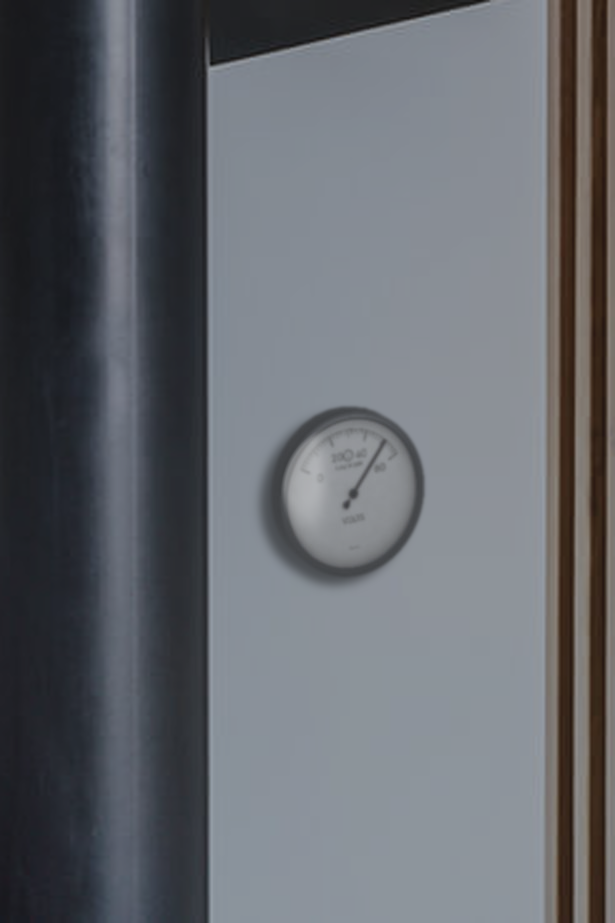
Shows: 50 (V)
